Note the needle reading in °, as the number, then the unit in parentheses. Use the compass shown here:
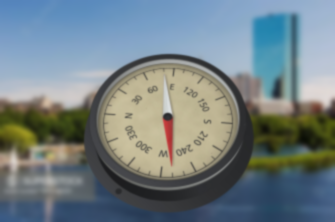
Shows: 260 (°)
